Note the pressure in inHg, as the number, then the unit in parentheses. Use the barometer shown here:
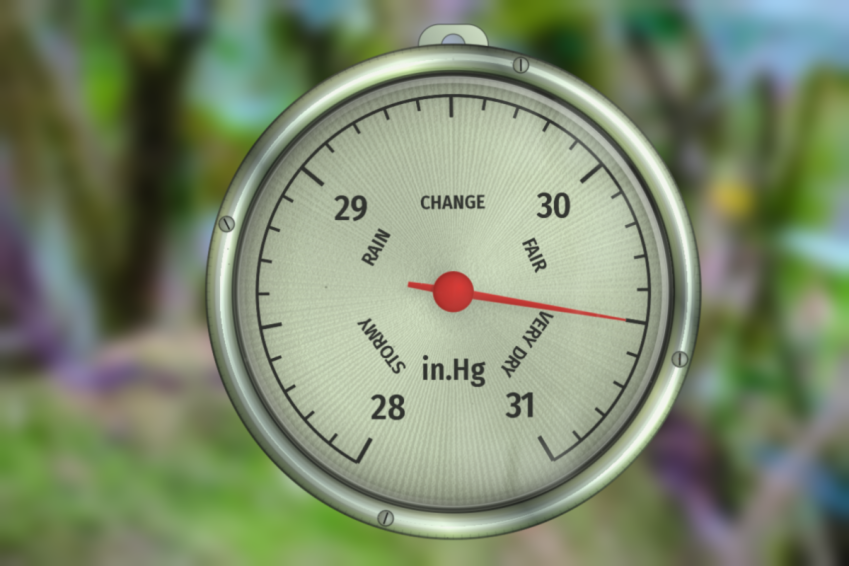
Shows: 30.5 (inHg)
